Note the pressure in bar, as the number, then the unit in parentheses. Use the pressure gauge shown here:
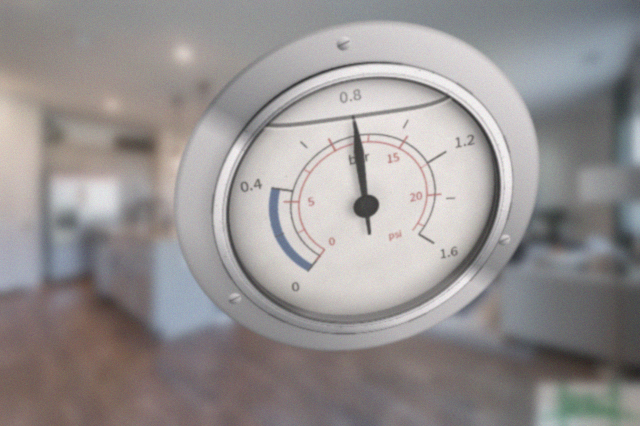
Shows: 0.8 (bar)
